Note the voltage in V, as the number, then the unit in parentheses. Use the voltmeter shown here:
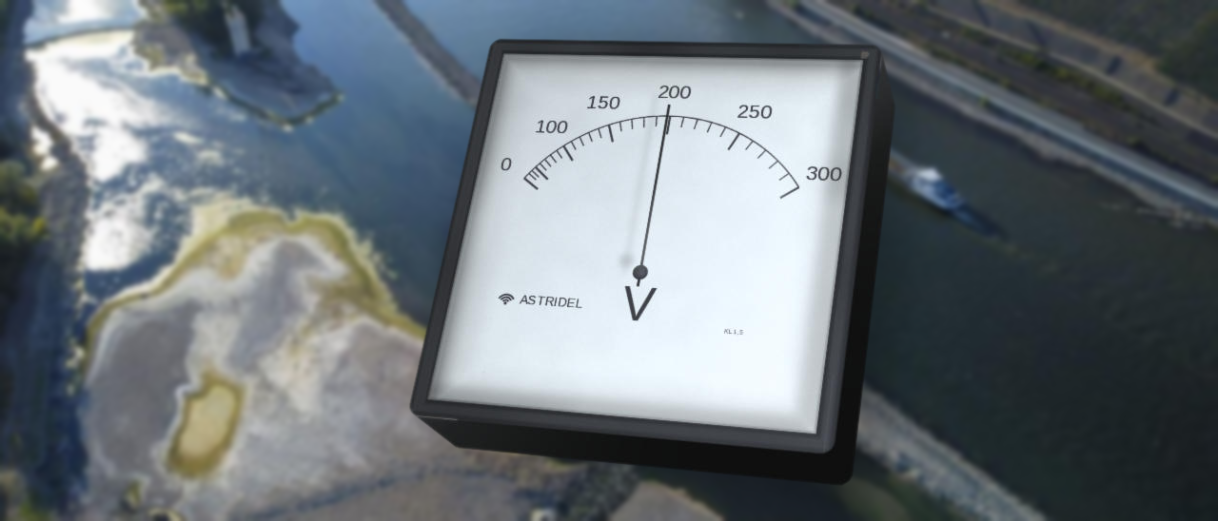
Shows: 200 (V)
